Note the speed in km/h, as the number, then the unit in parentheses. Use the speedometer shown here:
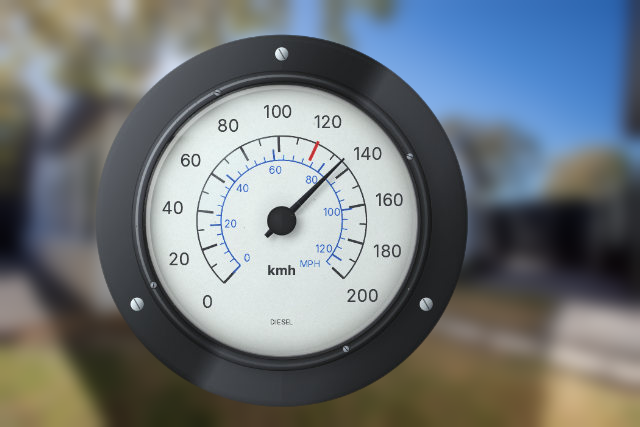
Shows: 135 (km/h)
